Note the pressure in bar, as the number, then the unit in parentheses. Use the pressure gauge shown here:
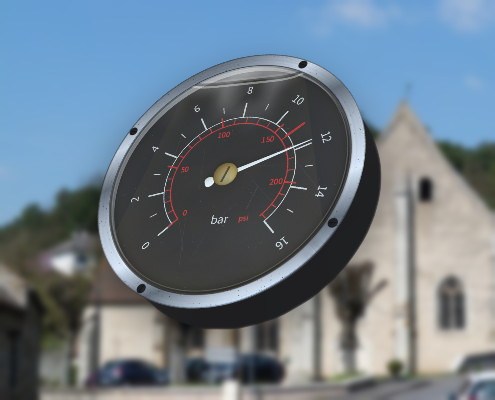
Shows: 12 (bar)
